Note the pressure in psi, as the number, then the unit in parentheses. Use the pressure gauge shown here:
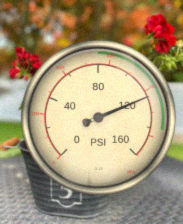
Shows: 120 (psi)
